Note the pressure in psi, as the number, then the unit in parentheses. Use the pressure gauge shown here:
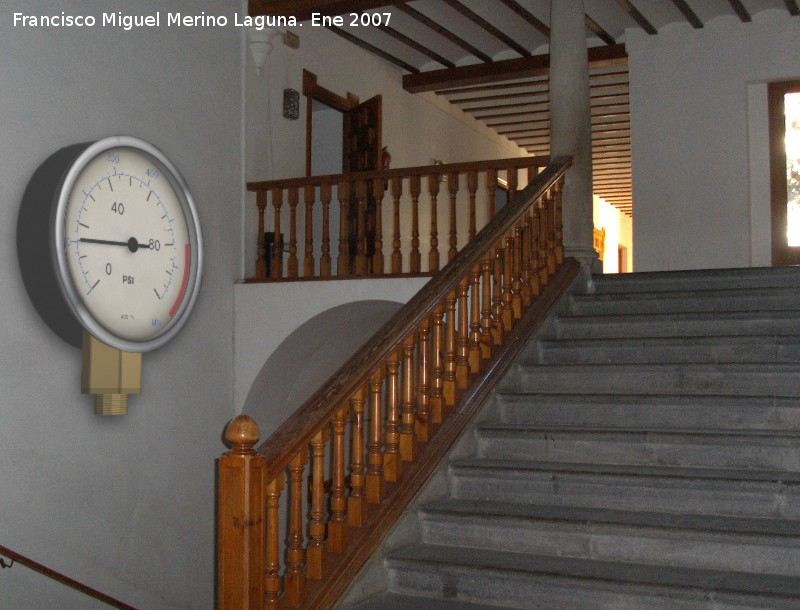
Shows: 15 (psi)
